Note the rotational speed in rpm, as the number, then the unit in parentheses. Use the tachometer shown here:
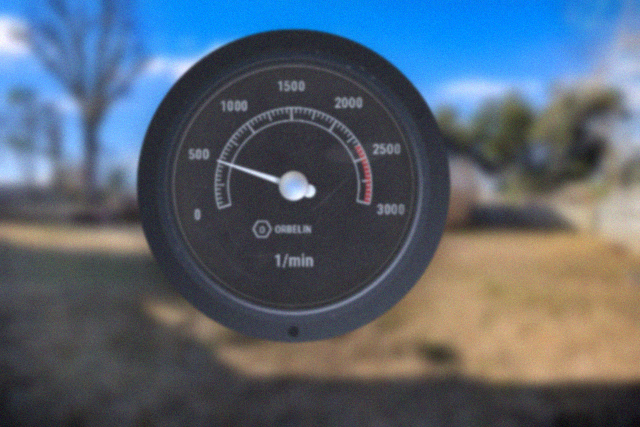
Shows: 500 (rpm)
